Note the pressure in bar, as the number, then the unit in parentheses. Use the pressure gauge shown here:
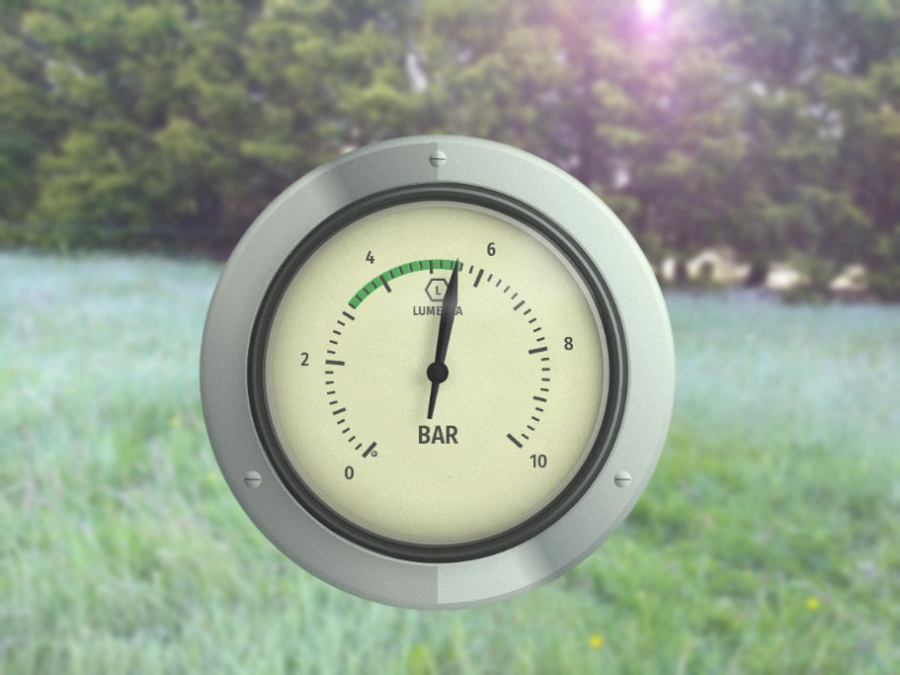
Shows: 5.5 (bar)
